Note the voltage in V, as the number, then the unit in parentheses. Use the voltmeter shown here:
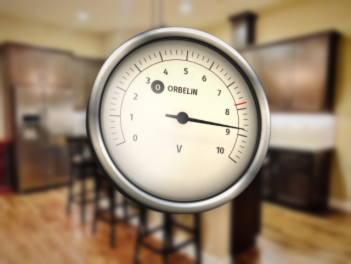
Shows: 8.8 (V)
